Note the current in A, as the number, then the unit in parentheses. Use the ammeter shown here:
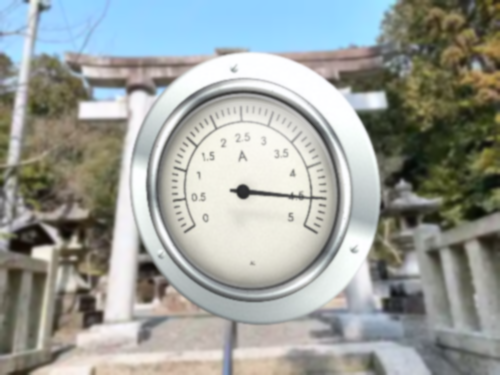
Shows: 4.5 (A)
